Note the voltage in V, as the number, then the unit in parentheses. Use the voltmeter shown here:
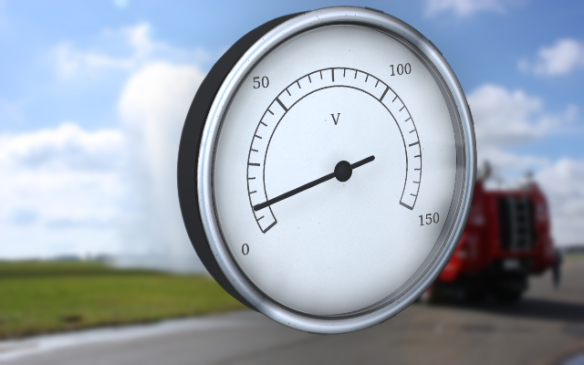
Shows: 10 (V)
